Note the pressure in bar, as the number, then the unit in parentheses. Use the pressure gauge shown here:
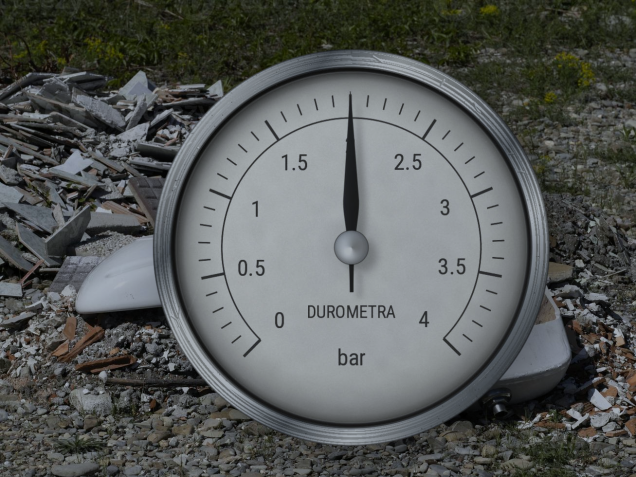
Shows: 2 (bar)
